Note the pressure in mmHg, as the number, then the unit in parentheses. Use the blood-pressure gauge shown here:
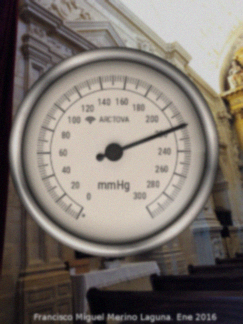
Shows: 220 (mmHg)
